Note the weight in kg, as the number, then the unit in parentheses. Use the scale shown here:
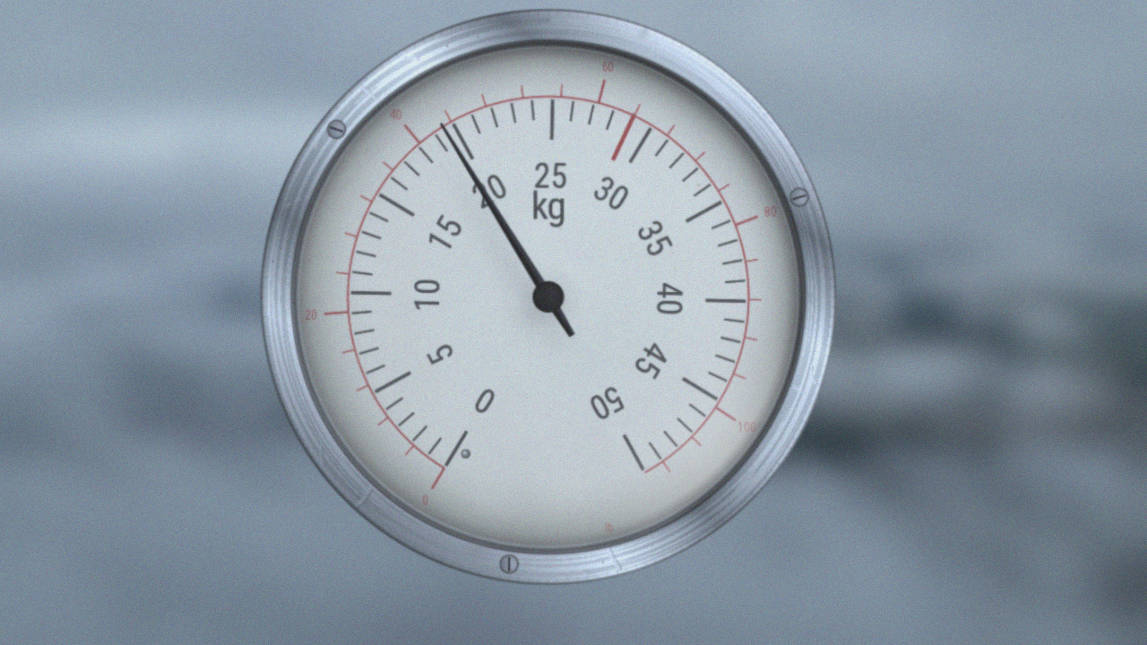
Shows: 19.5 (kg)
